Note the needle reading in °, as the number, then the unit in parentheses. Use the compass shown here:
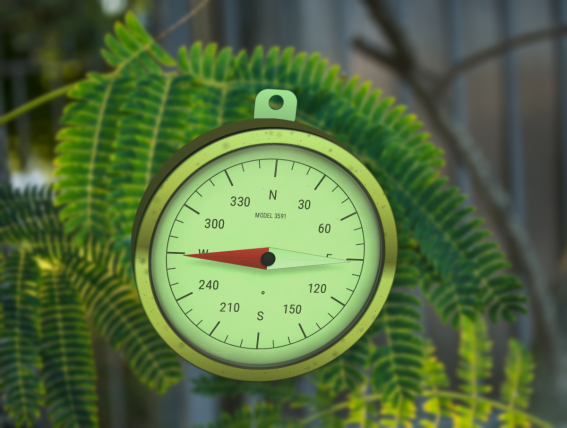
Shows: 270 (°)
